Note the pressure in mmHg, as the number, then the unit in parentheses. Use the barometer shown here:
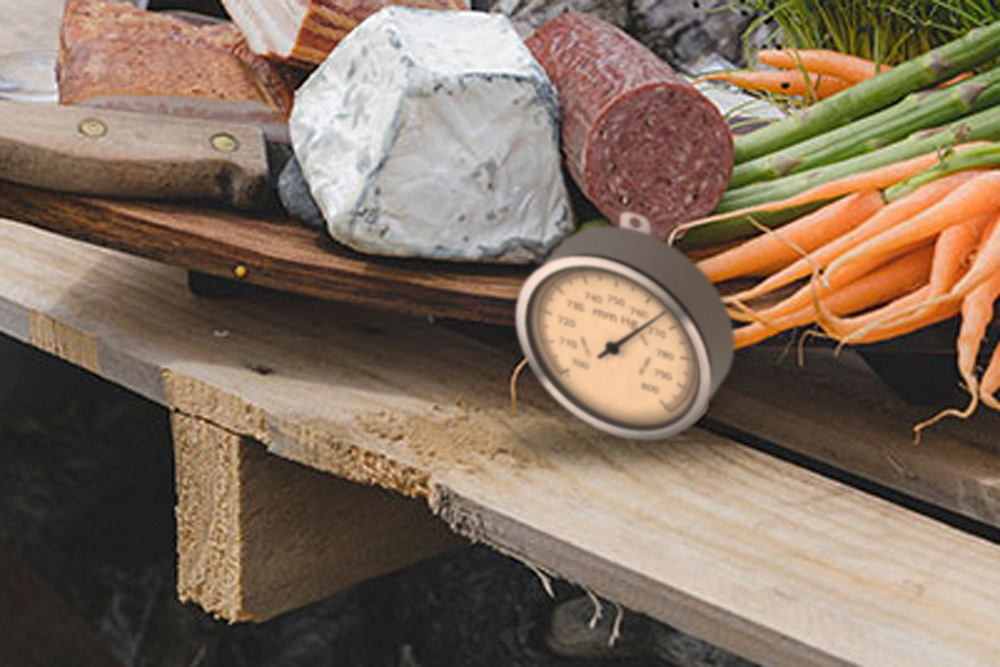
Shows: 765 (mmHg)
